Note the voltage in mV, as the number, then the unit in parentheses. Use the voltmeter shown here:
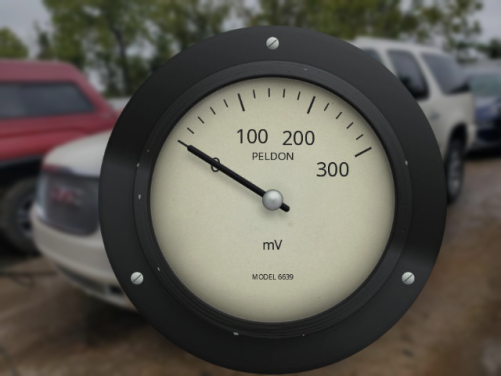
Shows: 0 (mV)
